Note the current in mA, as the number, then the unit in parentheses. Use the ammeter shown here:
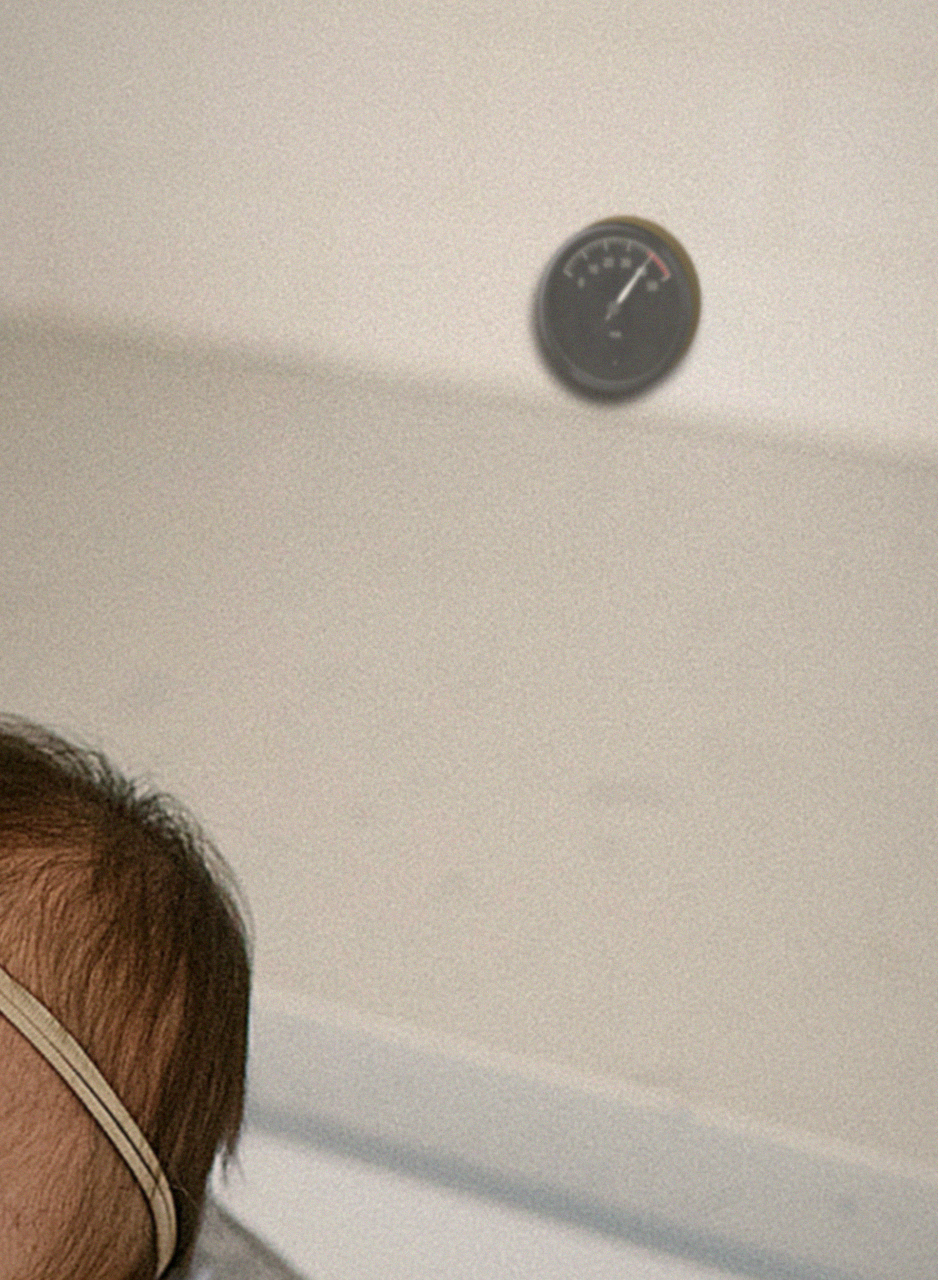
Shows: 40 (mA)
